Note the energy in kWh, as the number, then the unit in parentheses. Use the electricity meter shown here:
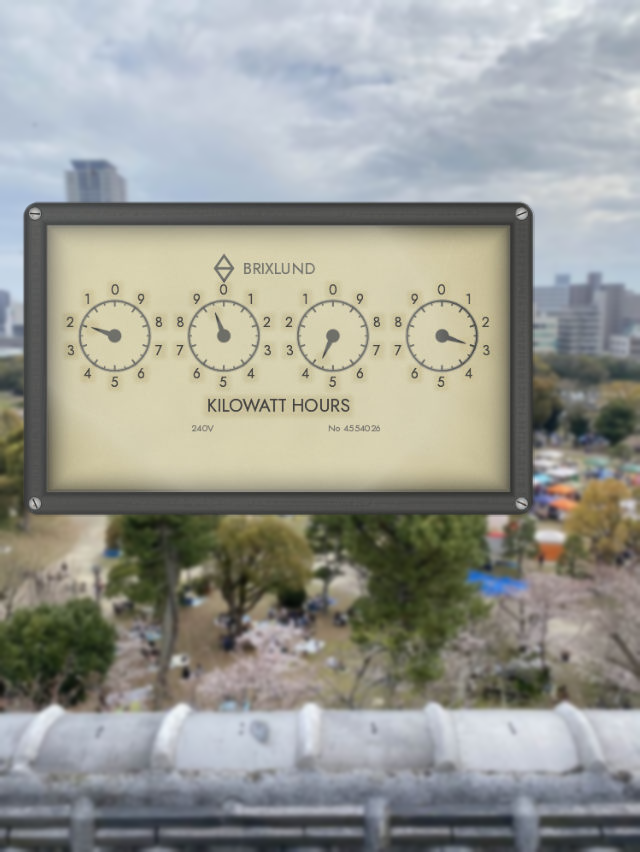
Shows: 1943 (kWh)
